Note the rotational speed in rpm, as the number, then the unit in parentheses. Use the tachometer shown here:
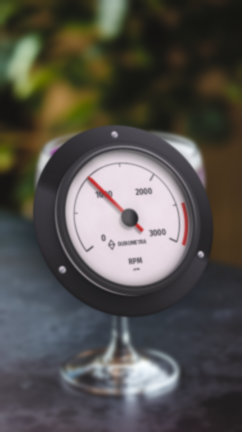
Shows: 1000 (rpm)
